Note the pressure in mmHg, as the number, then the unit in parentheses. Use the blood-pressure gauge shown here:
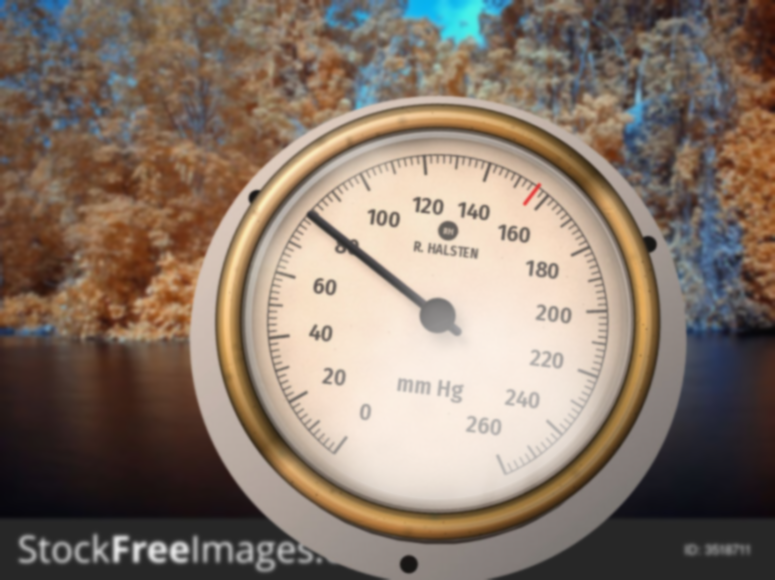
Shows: 80 (mmHg)
